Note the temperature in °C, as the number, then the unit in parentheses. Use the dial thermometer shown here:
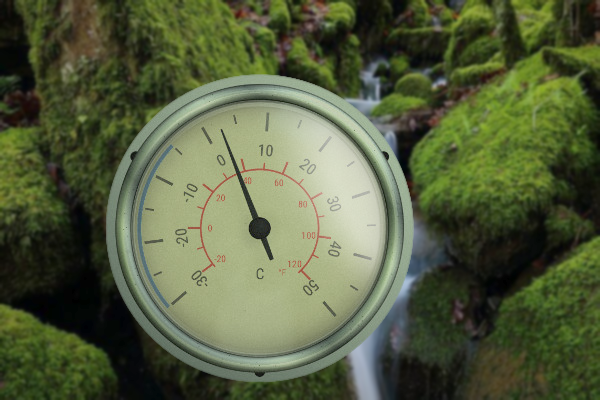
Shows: 2.5 (°C)
